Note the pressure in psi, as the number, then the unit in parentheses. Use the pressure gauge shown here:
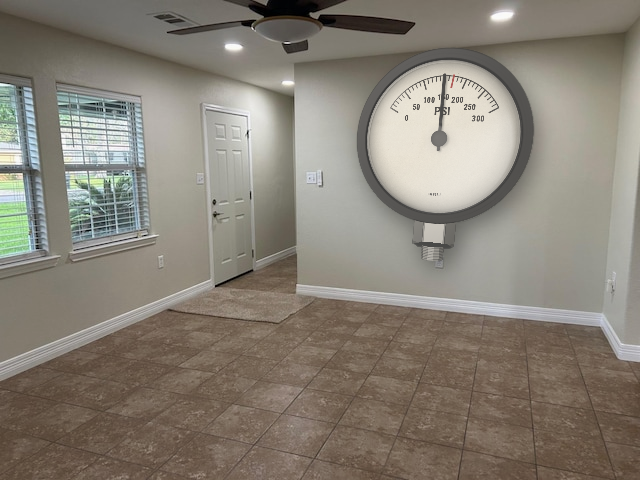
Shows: 150 (psi)
